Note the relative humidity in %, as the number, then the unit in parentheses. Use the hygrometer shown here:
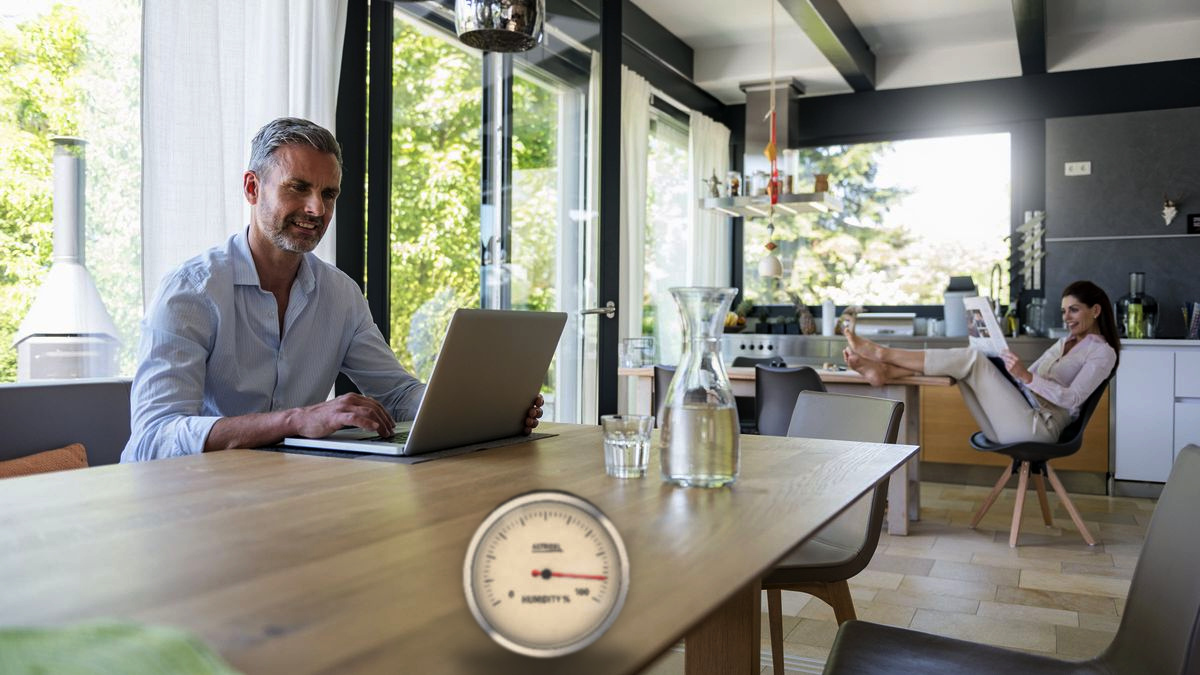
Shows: 90 (%)
